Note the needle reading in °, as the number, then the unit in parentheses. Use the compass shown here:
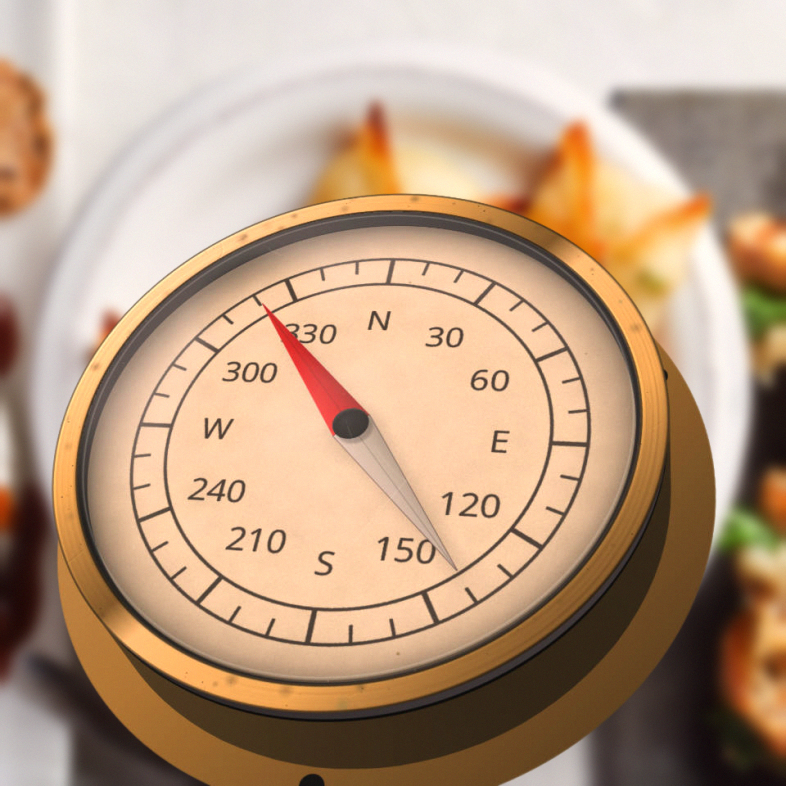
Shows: 320 (°)
